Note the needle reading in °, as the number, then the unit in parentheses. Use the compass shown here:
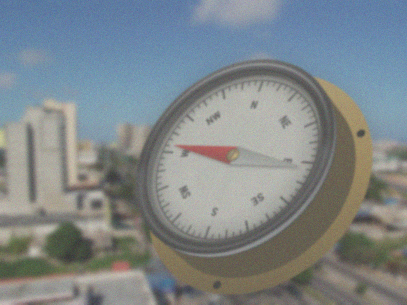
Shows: 275 (°)
